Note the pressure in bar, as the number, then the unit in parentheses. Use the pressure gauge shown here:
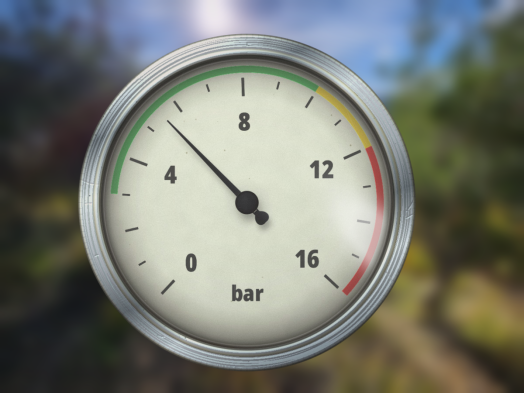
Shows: 5.5 (bar)
